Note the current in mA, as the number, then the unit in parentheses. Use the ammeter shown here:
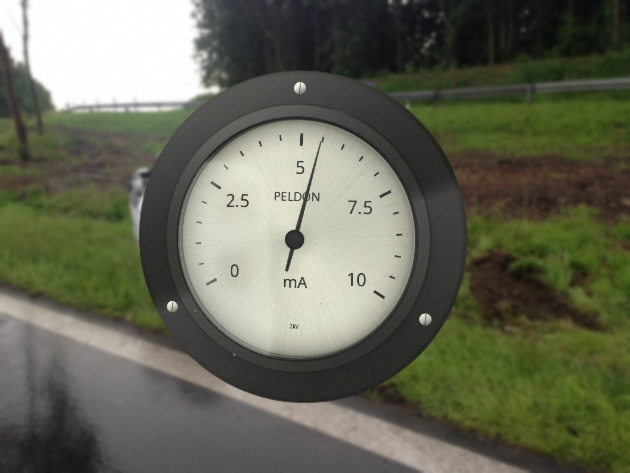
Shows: 5.5 (mA)
